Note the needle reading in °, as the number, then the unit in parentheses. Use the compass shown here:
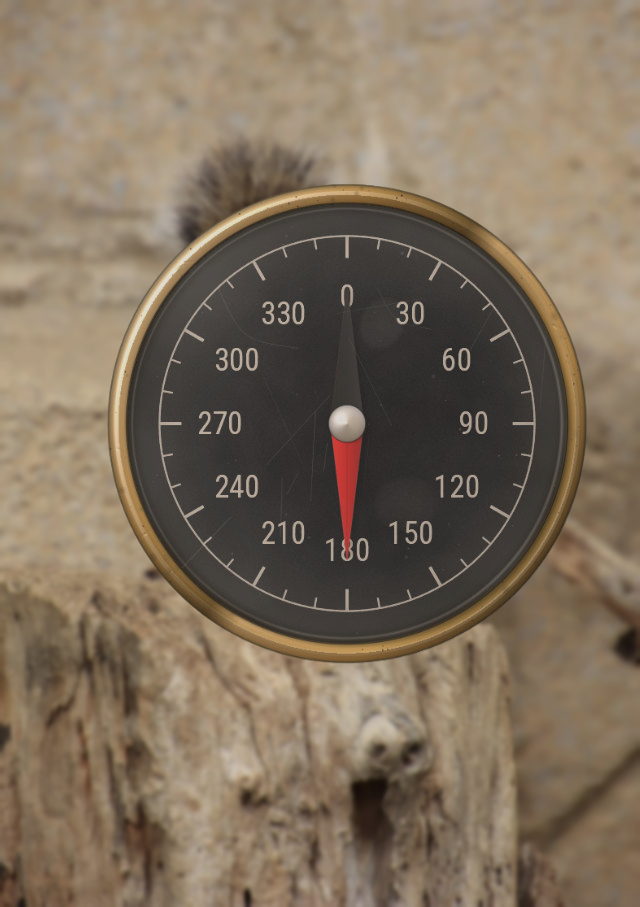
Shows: 180 (°)
